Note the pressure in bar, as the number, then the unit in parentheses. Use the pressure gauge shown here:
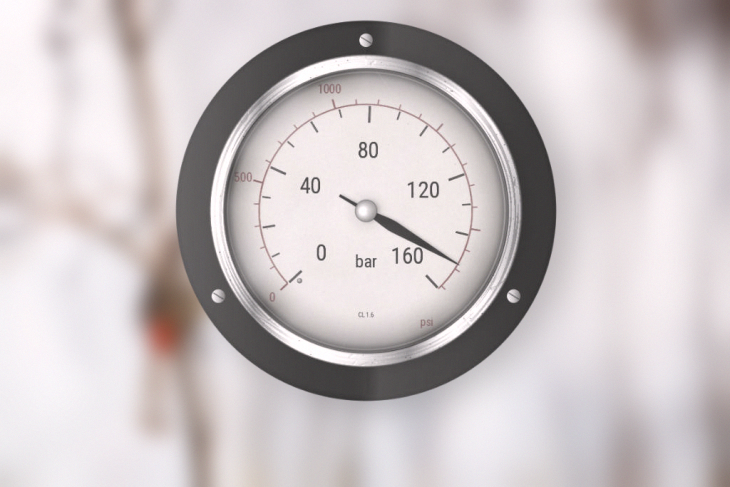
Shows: 150 (bar)
